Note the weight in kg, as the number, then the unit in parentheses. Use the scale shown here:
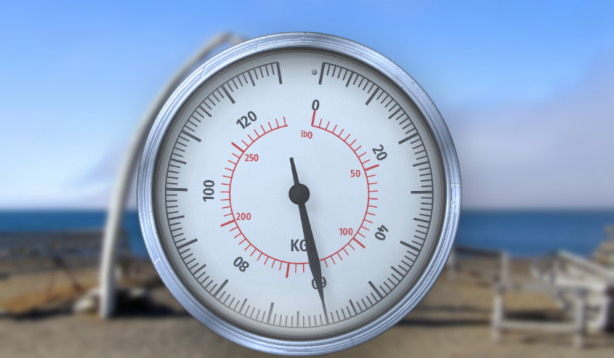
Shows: 60 (kg)
